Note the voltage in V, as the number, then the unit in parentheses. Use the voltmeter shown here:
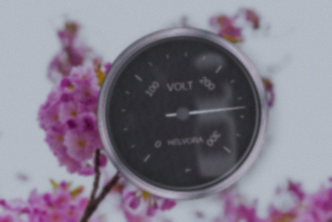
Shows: 250 (V)
